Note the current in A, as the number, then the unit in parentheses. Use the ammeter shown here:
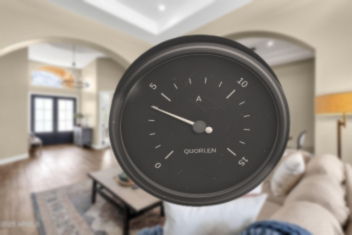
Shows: 4 (A)
